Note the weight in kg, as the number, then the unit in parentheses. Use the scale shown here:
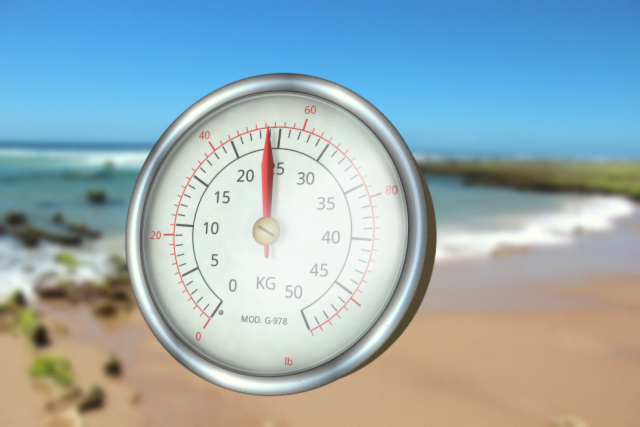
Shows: 24 (kg)
